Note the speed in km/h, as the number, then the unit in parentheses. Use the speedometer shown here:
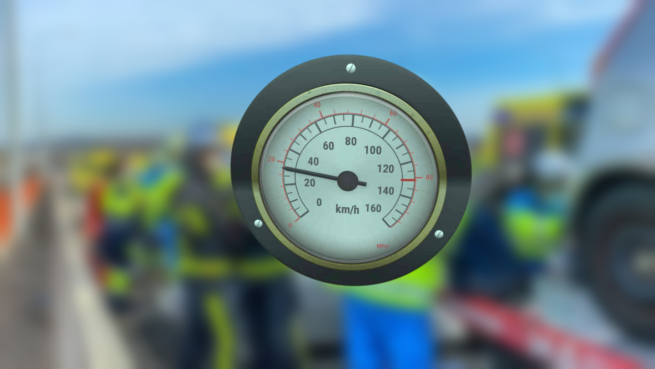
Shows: 30 (km/h)
